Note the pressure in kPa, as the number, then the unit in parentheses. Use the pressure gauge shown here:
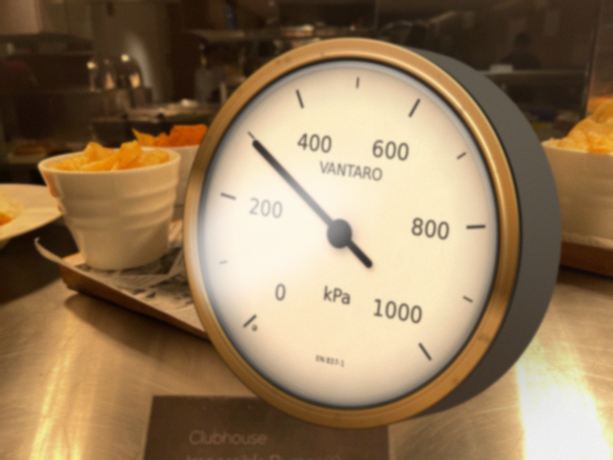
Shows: 300 (kPa)
